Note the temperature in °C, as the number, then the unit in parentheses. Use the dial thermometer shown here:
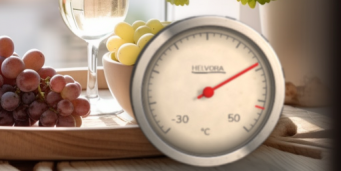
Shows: 28 (°C)
